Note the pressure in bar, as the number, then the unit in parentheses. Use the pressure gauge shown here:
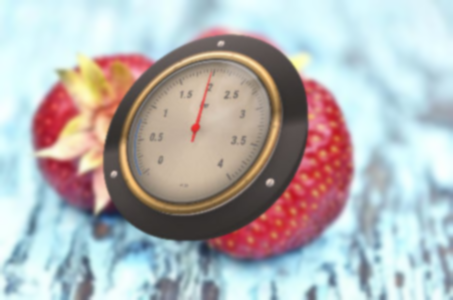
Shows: 2 (bar)
